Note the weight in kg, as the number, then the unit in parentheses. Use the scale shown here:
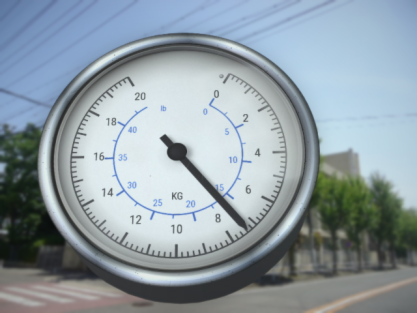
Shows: 7.4 (kg)
